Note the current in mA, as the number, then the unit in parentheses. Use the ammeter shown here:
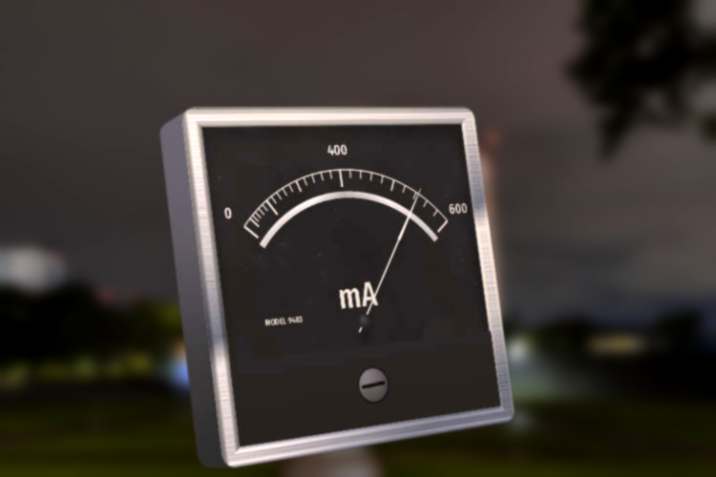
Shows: 540 (mA)
